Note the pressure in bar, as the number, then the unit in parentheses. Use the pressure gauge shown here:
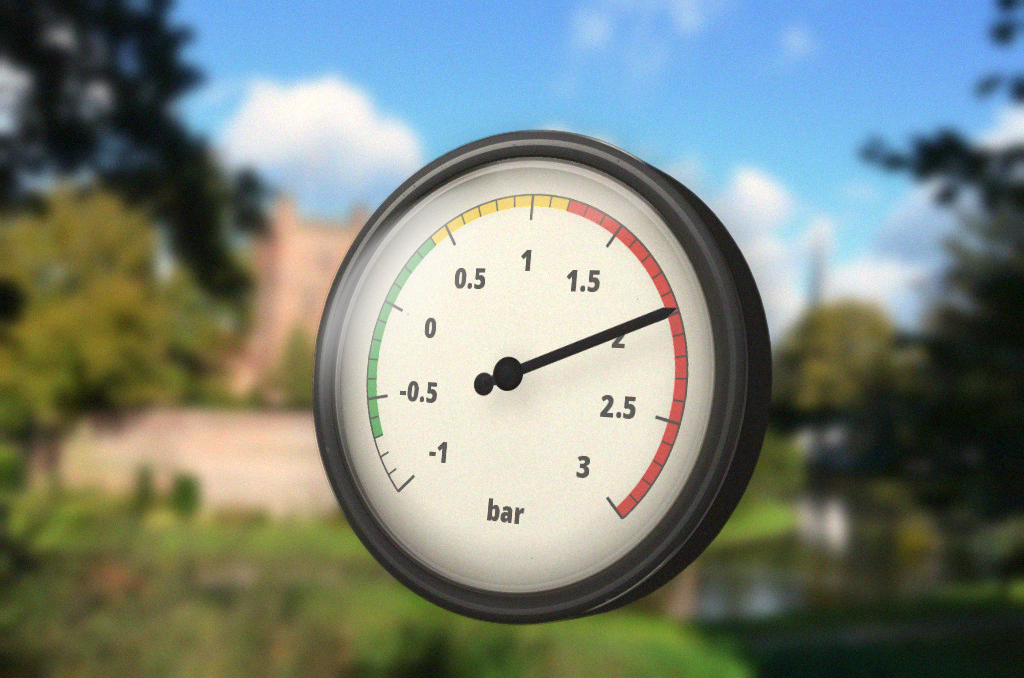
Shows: 2 (bar)
